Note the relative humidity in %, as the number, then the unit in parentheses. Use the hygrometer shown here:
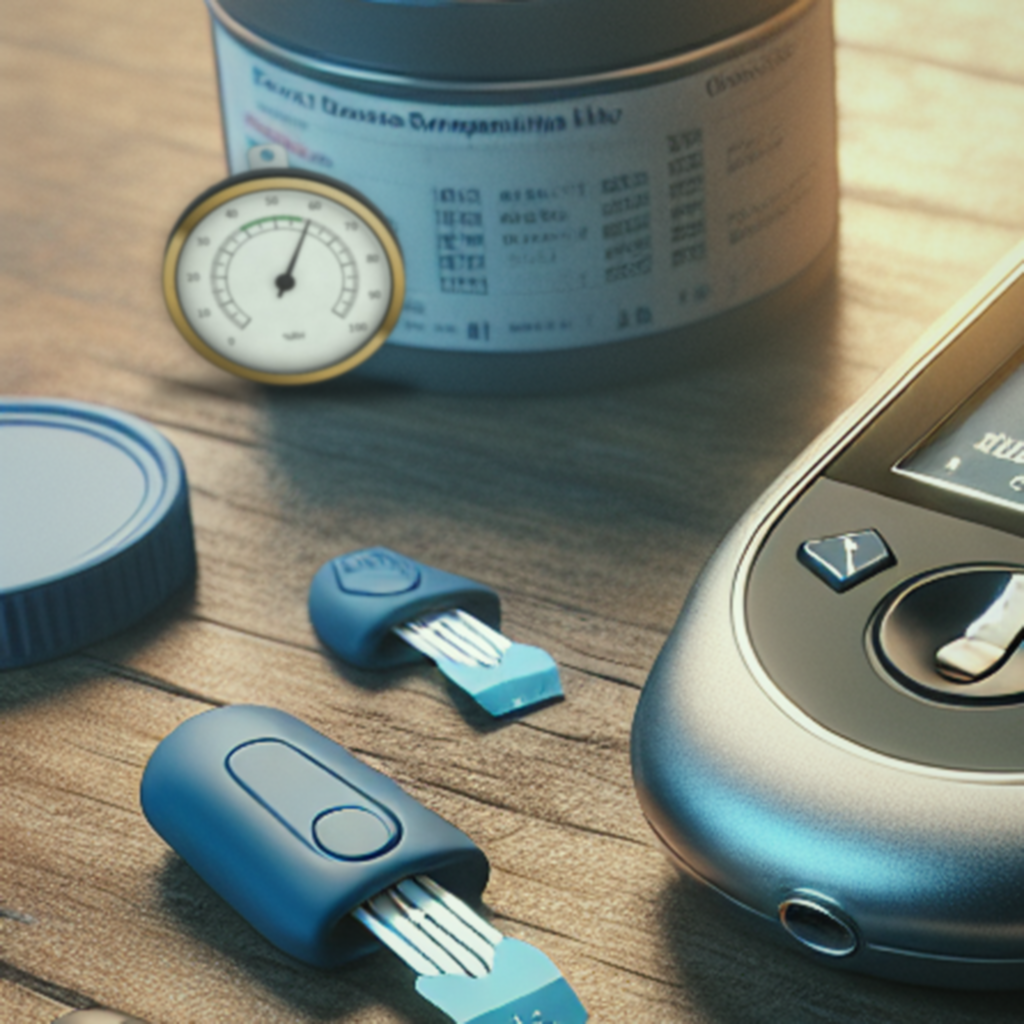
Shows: 60 (%)
